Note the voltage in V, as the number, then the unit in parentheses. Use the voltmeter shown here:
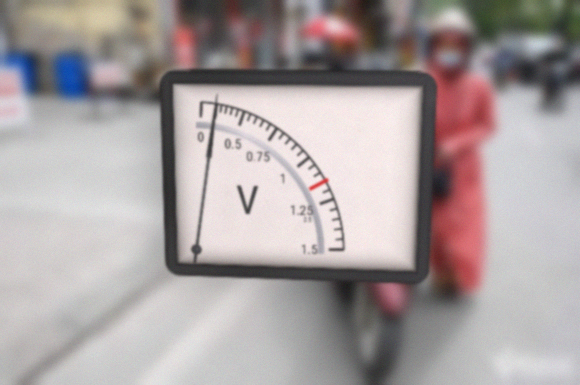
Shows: 0.25 (V)
